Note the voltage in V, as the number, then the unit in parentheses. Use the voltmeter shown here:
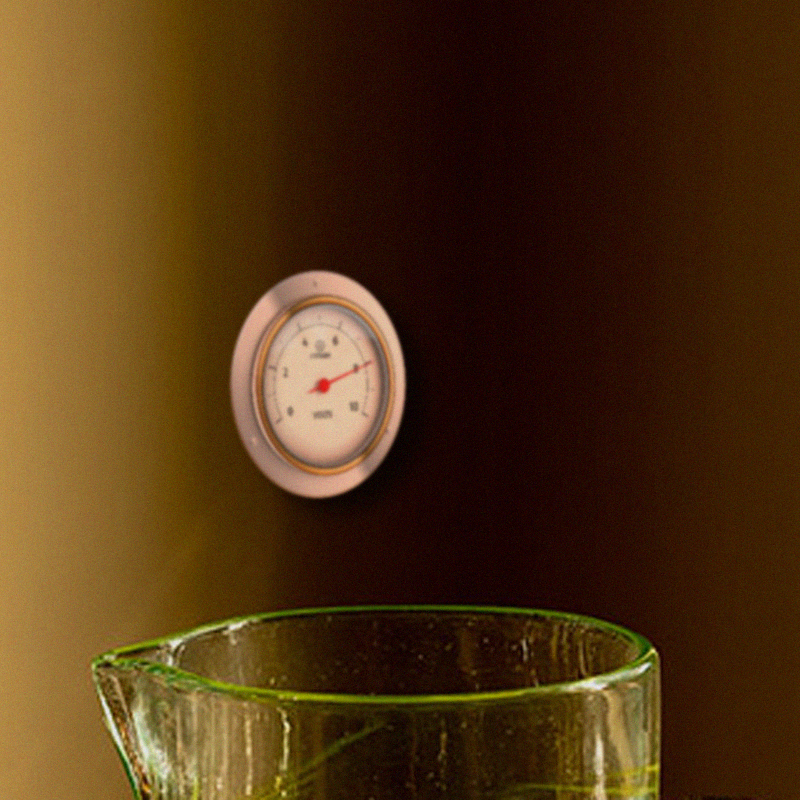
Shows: 8 (V)
